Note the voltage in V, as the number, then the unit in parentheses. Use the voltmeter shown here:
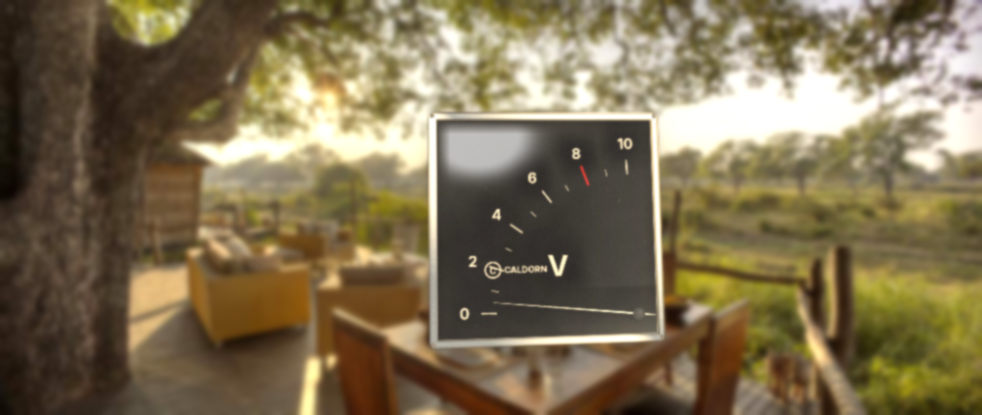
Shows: 0.5 (V)
